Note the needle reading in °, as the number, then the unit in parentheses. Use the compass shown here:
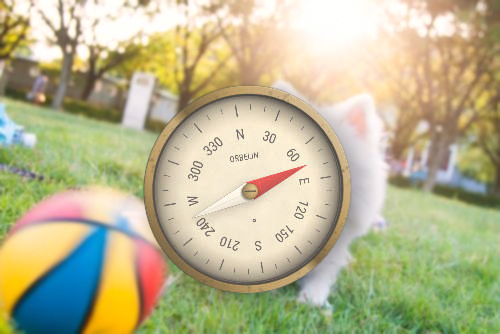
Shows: 75 (°)
